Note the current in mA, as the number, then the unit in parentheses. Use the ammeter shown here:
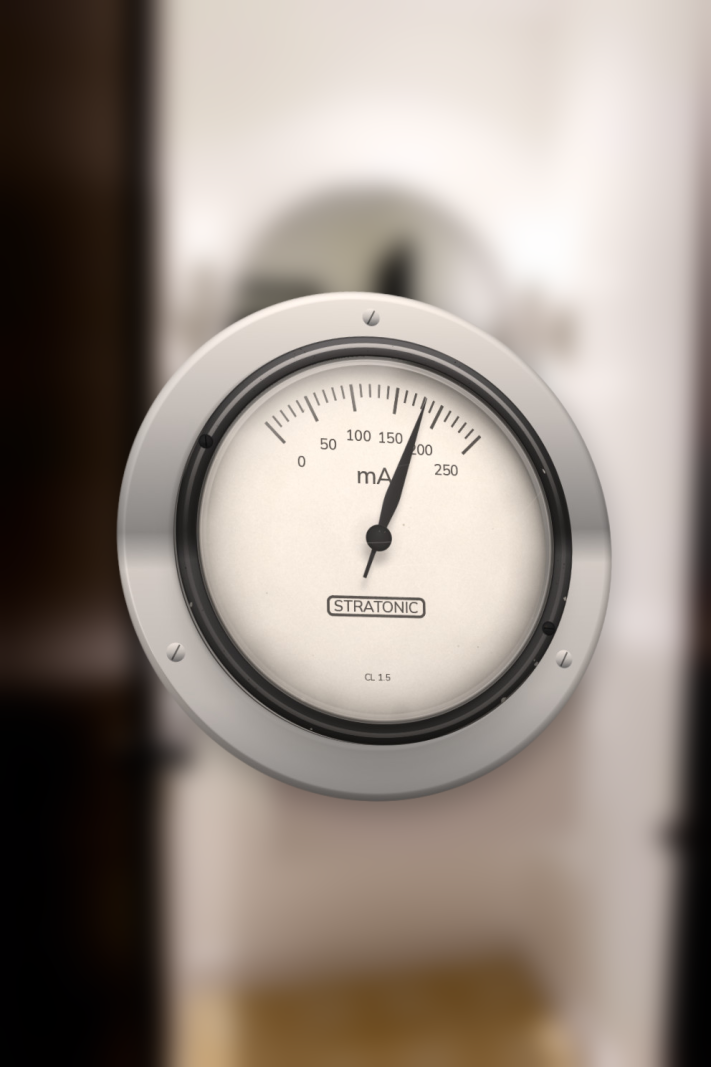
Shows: 180 (mA)
